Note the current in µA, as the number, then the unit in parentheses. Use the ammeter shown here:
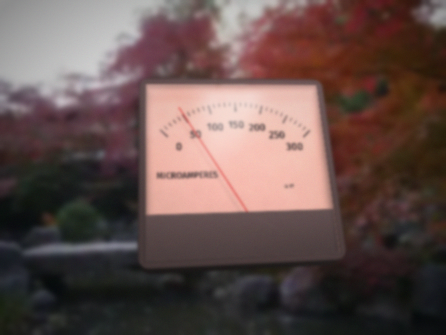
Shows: 50 (µA)
